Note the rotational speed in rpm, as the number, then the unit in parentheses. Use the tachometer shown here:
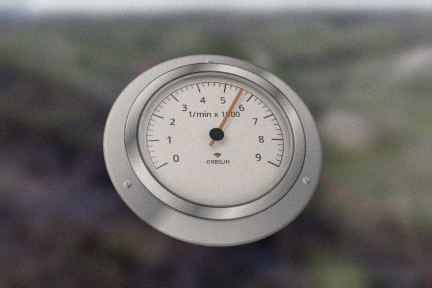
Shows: 5600 (rpm)
